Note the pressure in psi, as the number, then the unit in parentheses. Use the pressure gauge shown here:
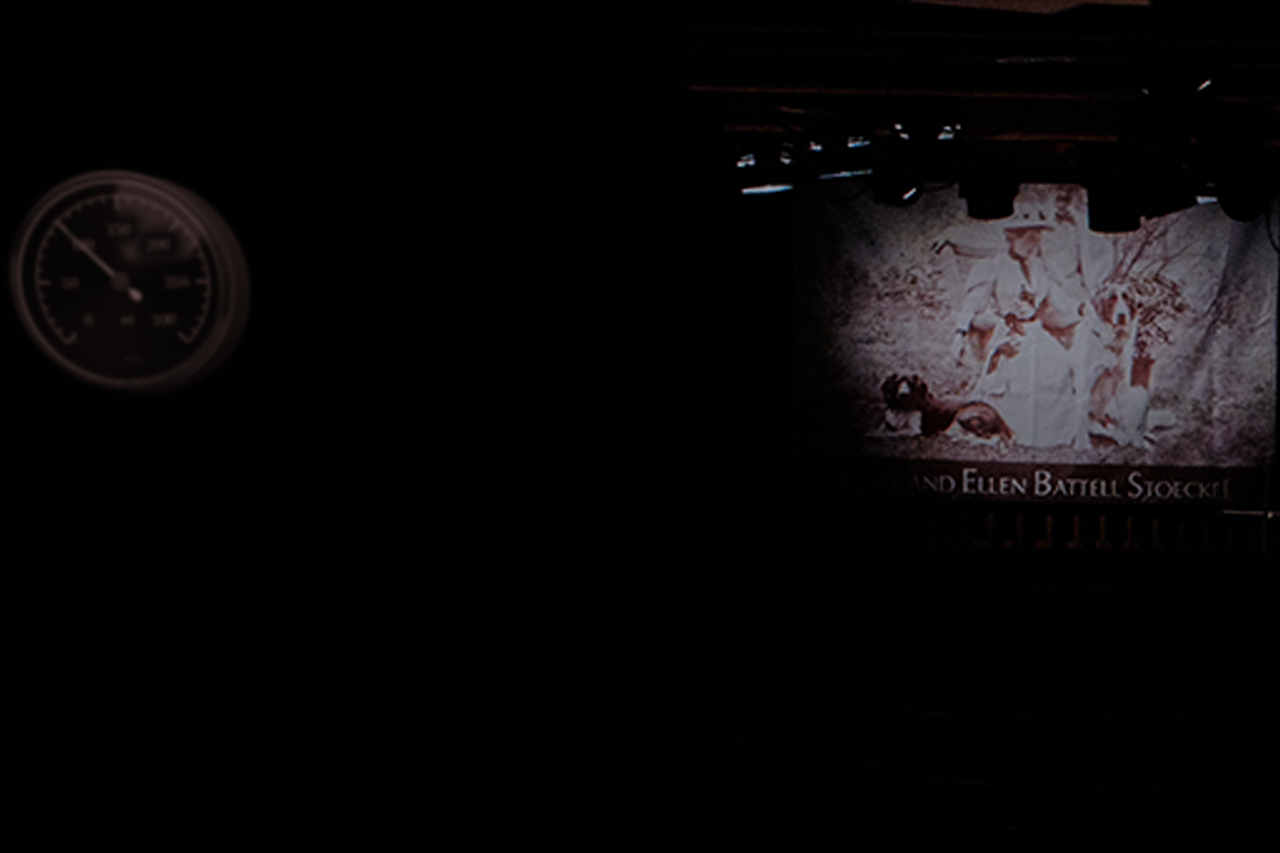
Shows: 100 (psi)
